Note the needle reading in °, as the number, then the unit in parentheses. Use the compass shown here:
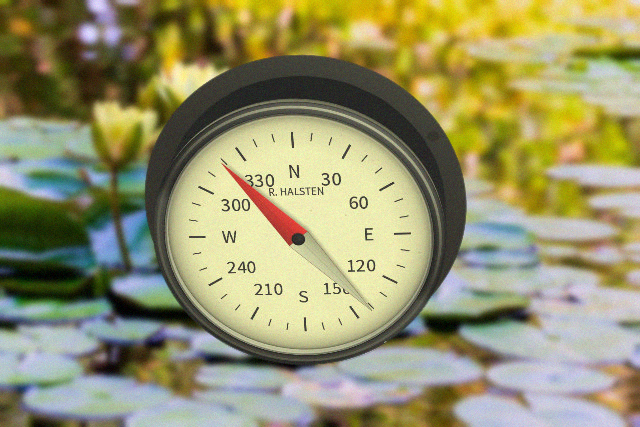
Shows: 320 (°)
